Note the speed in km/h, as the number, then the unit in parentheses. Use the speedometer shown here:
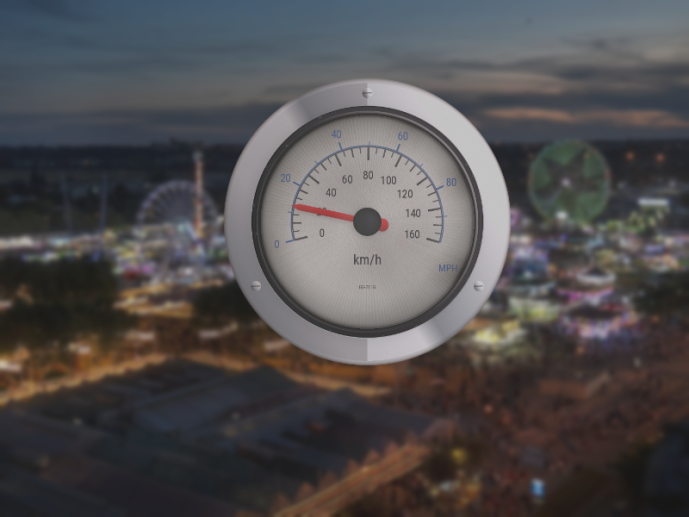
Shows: 20 (km/h)
